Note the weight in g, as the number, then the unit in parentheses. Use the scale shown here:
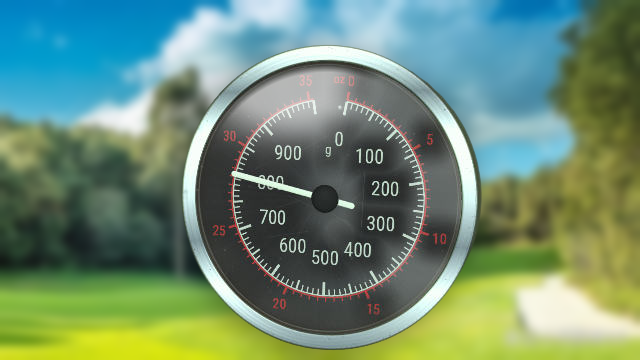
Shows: 800 (g)
